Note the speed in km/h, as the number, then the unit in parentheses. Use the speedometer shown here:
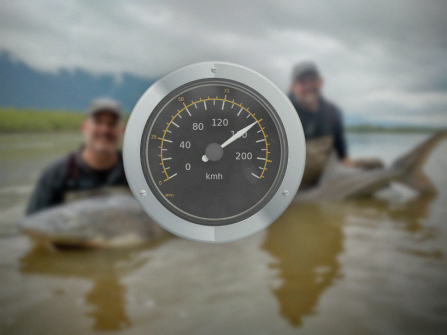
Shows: 160 (km/h)
